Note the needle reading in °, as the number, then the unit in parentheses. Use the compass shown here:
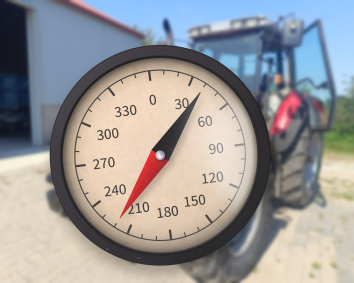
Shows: 220 (°)
